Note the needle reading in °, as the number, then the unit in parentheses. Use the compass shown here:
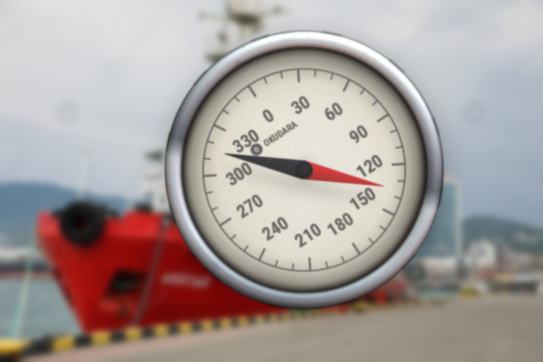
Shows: 135 (°)
